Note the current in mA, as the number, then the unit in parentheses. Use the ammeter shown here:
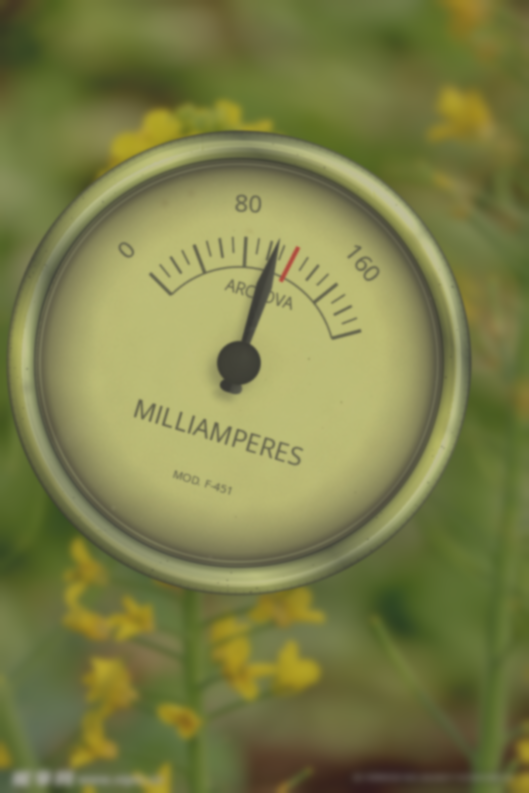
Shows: 105 (mA)
